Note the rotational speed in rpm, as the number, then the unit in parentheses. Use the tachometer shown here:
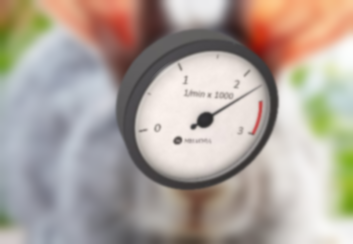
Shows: 2250 (rpm)
